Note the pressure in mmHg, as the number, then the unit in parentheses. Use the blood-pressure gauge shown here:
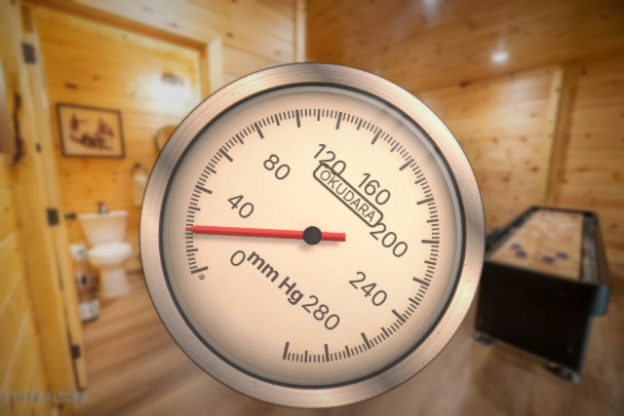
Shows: 20 (mmHg)
